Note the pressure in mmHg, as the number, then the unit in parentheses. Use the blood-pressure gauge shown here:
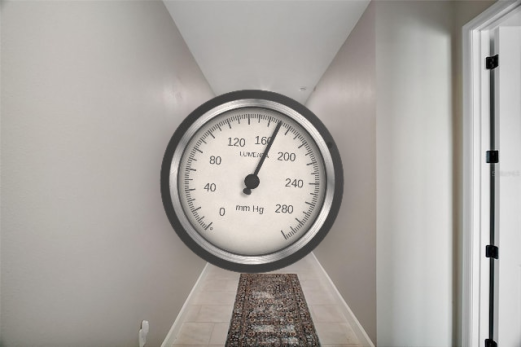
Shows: 170 (mmHg)
